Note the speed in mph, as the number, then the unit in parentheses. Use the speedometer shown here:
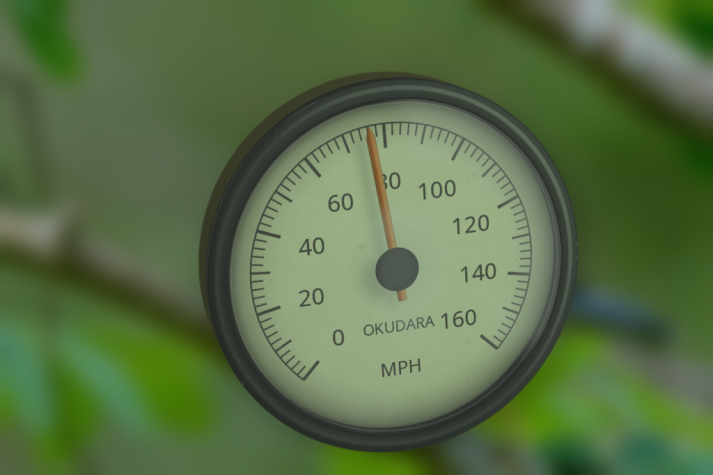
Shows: 76 (mph)
